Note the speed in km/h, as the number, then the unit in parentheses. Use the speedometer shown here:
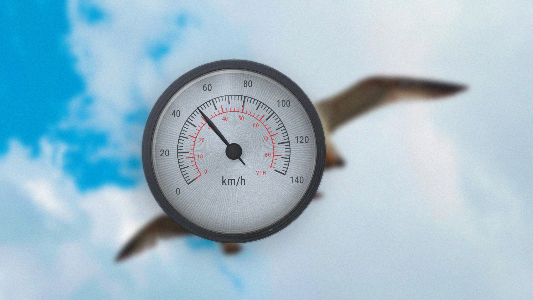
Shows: 50 (km/h)
